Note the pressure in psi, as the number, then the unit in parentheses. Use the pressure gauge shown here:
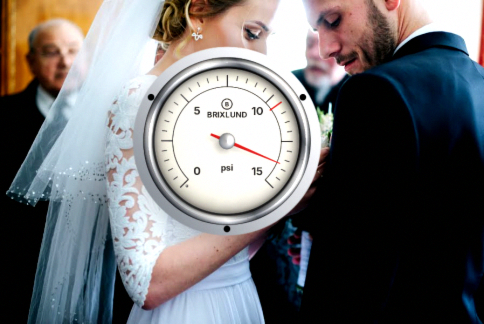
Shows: 13.75 (psi)
